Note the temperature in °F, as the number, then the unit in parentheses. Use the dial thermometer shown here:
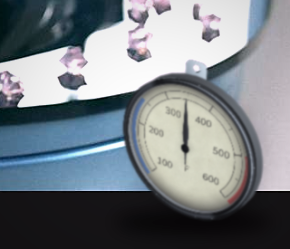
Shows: 350 (°F)
